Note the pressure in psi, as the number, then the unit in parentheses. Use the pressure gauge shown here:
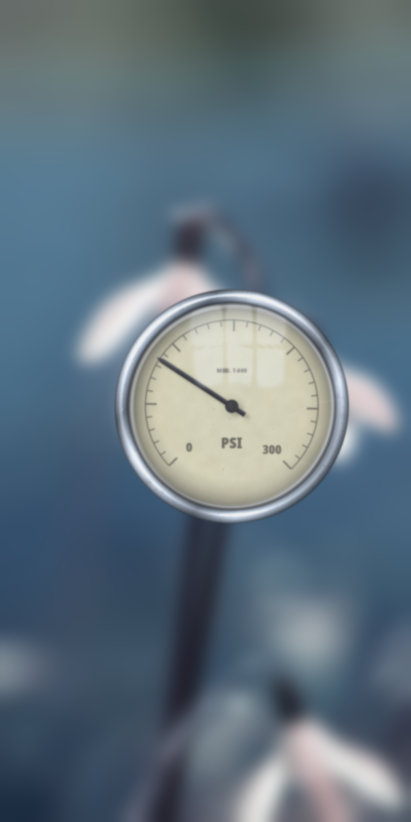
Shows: 85 (psi)
